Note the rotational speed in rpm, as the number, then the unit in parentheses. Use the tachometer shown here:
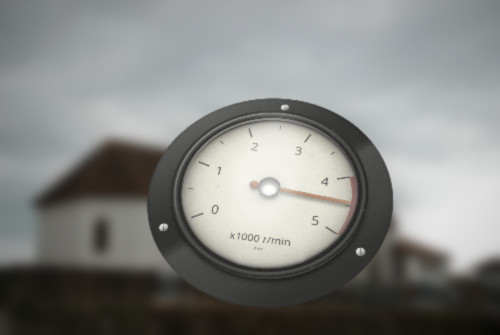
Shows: 4500 (rpm)
